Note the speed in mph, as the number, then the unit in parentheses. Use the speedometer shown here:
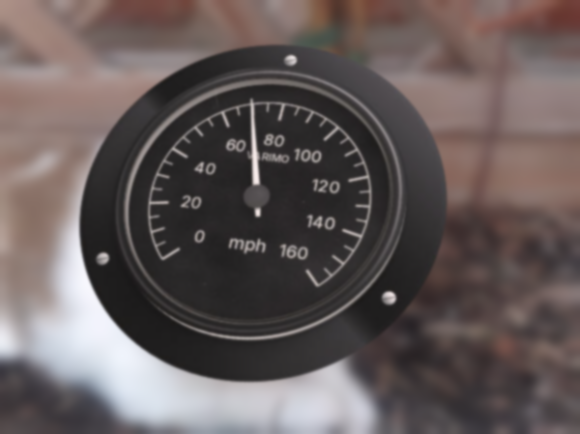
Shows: 70 (mph)
